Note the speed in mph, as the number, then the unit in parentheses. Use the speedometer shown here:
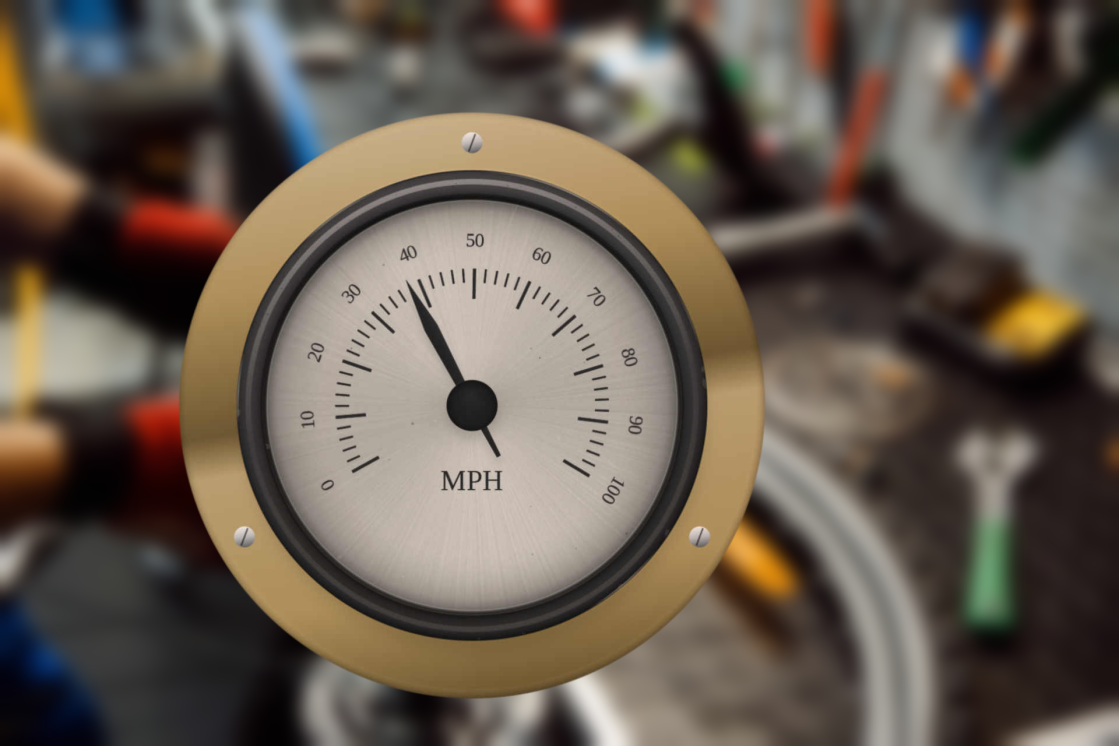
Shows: 38 (mph)
